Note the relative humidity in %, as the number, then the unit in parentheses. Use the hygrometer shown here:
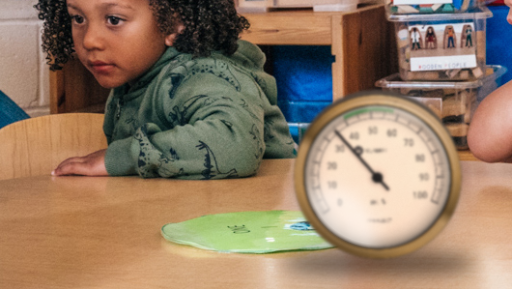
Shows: 35 (%)
